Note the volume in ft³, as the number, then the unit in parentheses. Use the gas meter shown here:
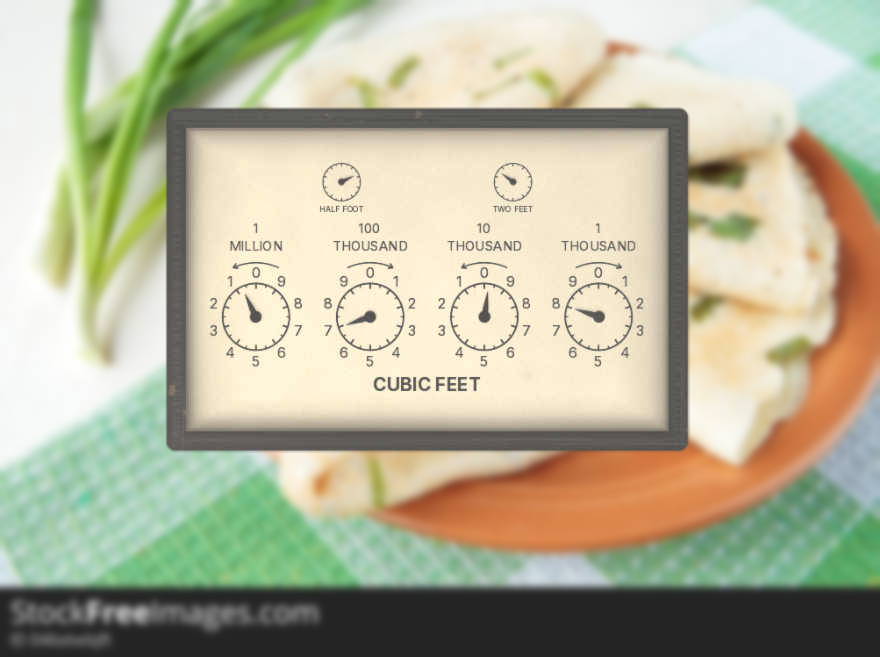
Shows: 69800 (ft³)
